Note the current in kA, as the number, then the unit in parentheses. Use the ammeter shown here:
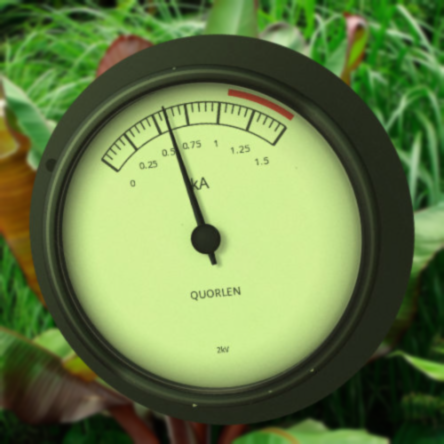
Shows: 0.6 (kA)
